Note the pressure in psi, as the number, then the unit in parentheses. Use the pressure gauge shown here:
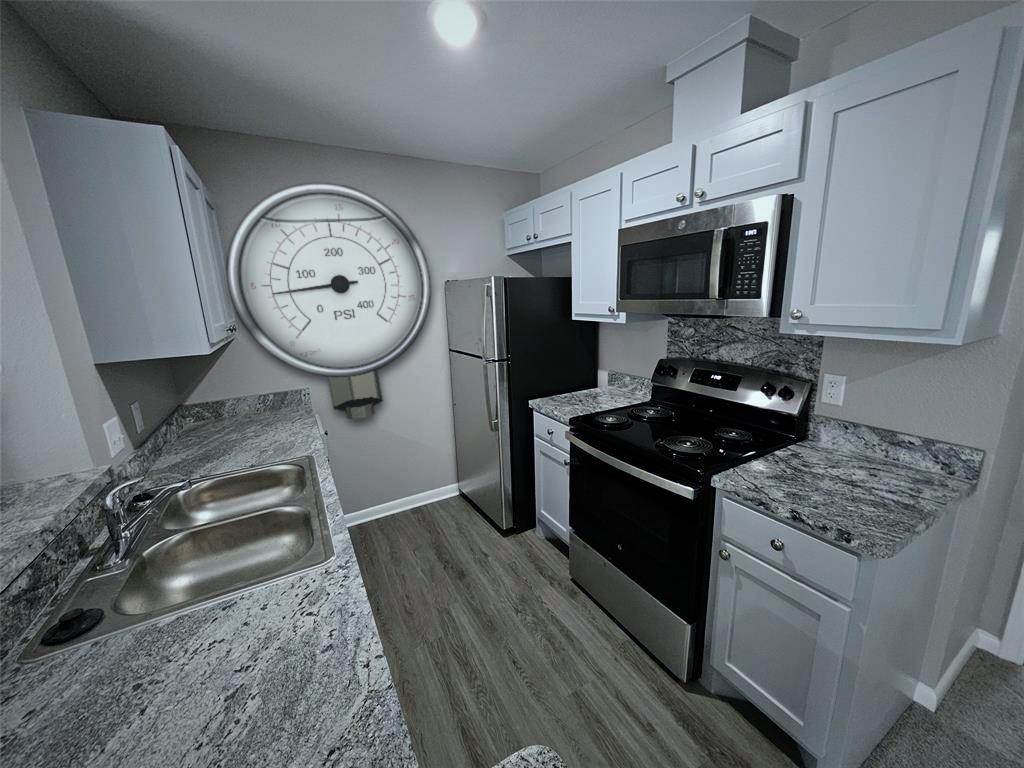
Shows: 60 (psi)
